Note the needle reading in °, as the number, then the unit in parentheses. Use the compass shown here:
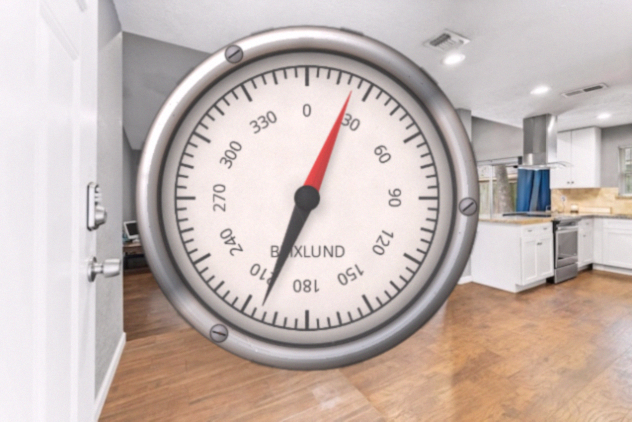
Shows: 22.5 (°)
